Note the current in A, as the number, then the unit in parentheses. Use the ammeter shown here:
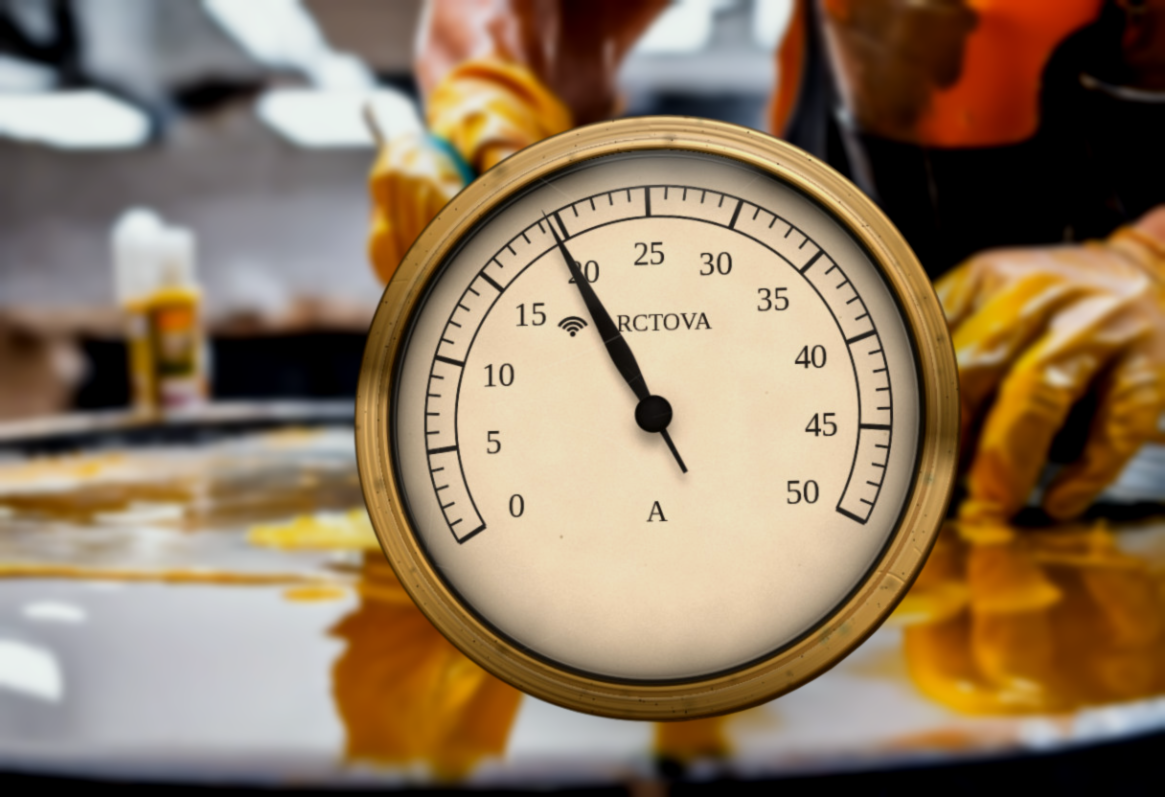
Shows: 19.5 (A)
